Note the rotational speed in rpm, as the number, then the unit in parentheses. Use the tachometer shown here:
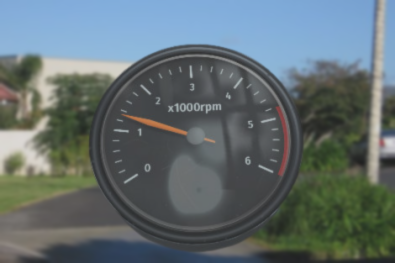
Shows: 1300 (rpm)
